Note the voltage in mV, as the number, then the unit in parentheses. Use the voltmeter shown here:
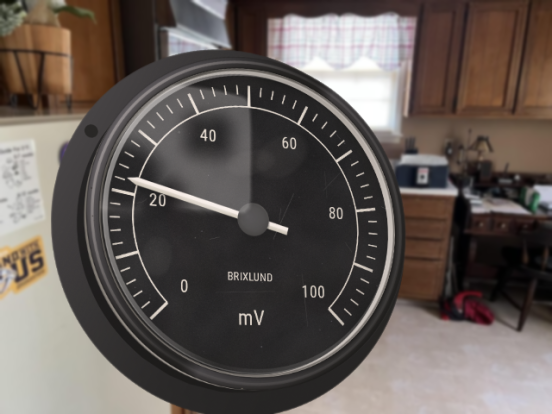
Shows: 22 (mV)
